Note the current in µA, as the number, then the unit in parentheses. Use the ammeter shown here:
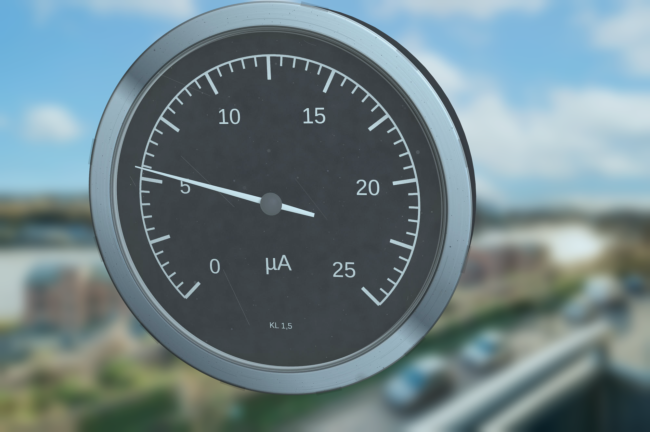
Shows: 5.5 (µA)
